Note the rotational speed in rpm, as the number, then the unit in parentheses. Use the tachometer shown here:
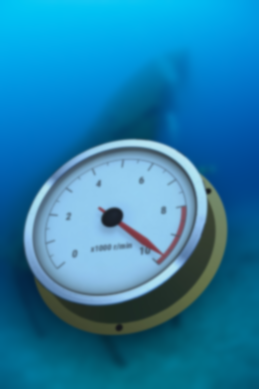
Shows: 9750 (rpm)
